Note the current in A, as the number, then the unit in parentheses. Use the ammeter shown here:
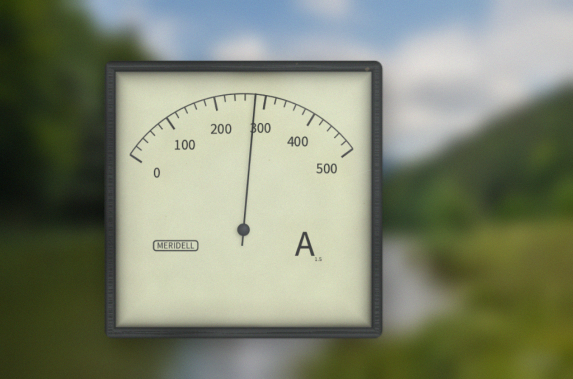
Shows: 280 (A)
